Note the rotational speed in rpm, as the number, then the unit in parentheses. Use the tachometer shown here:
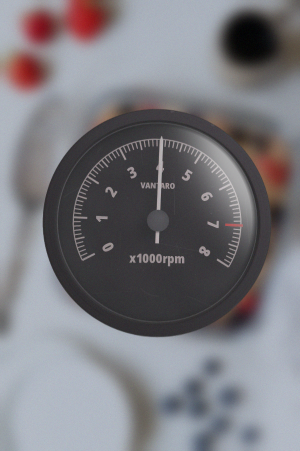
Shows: 4000 (rpm)
